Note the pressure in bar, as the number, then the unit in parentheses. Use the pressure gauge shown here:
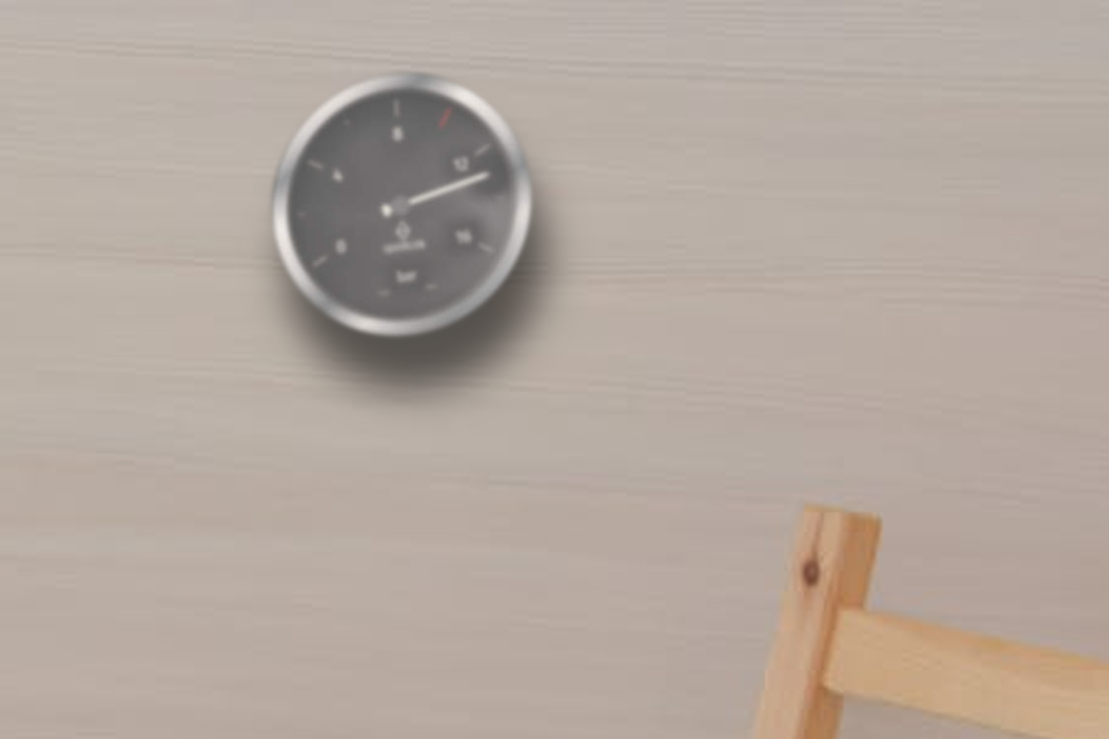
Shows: 13 (bar)
